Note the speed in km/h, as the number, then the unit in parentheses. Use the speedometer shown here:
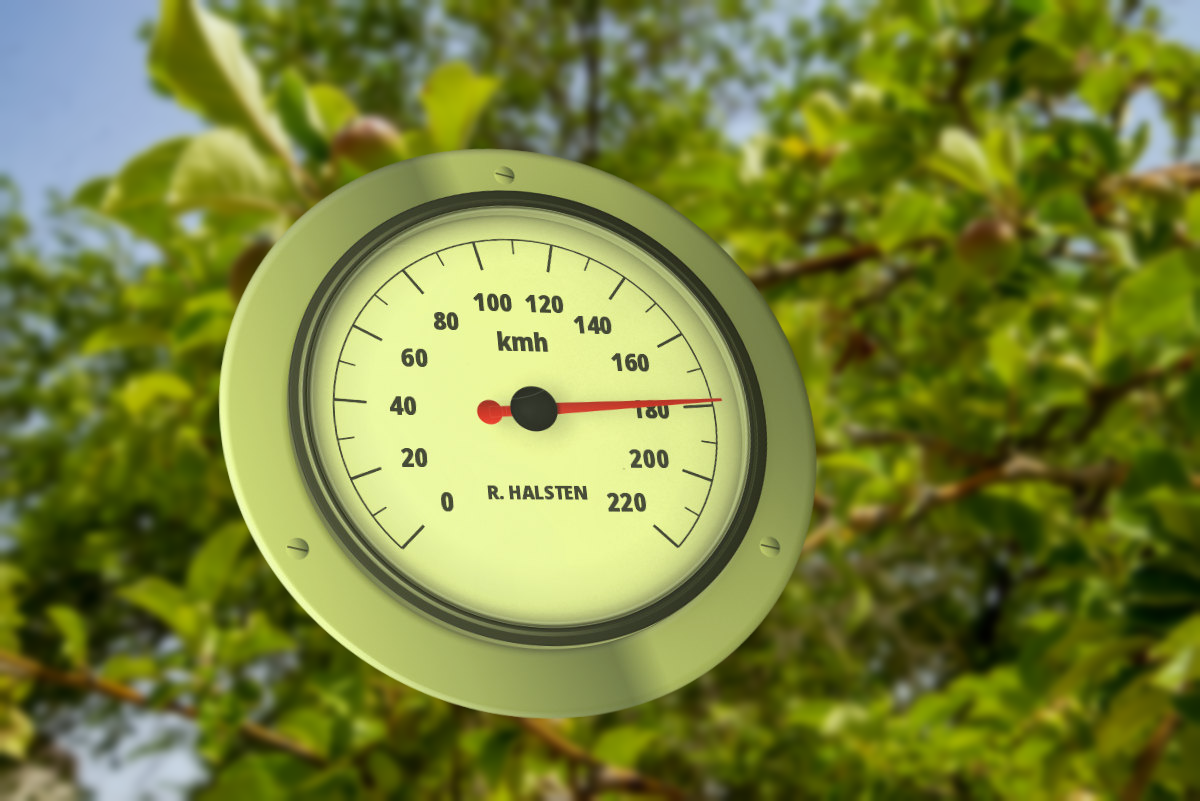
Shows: 180 (km/h)
